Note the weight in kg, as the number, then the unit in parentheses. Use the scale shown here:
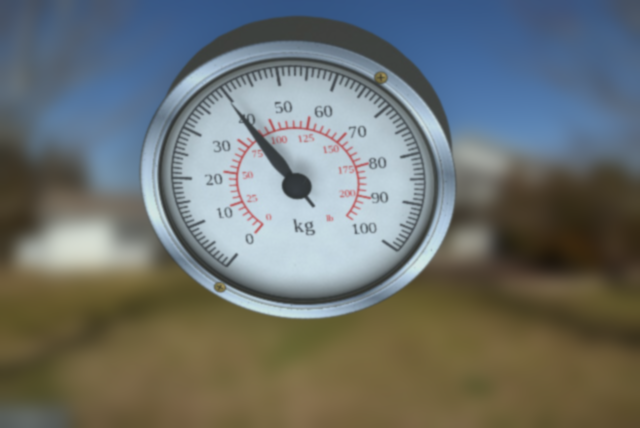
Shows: 40 (kg)
